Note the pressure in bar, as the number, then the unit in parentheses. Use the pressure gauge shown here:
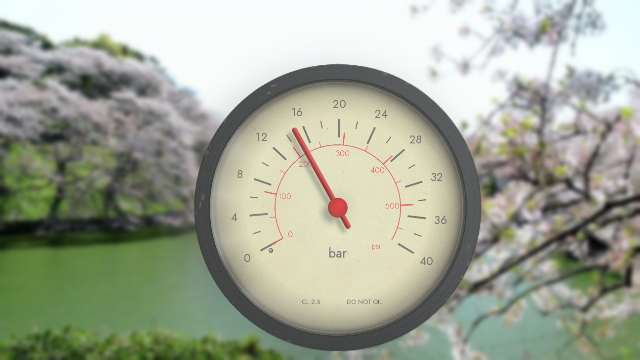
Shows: 15 (bar)
